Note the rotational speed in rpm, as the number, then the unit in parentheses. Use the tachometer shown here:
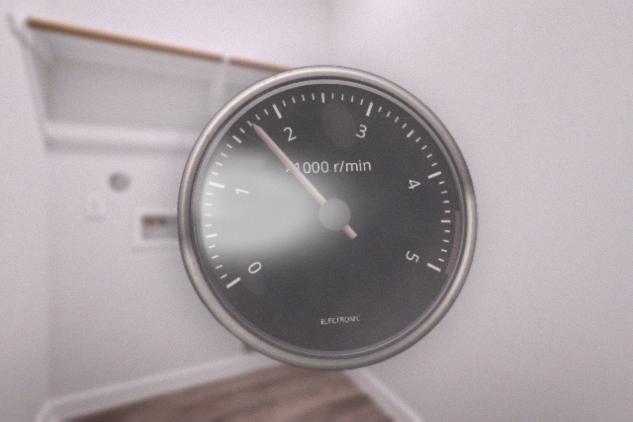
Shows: 1700 (rpm)
